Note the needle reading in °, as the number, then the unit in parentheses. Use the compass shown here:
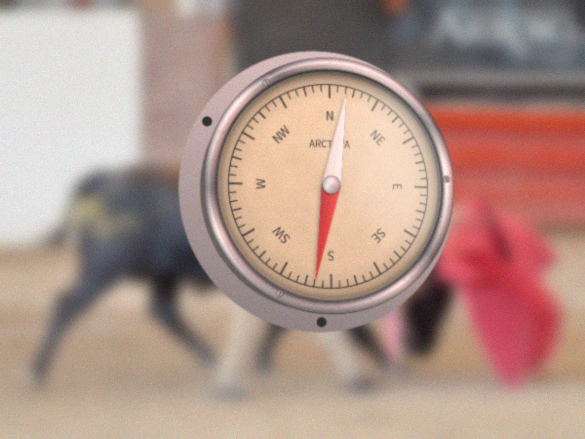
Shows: 190 (°)
